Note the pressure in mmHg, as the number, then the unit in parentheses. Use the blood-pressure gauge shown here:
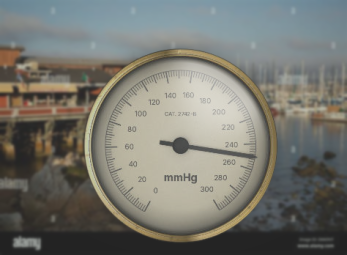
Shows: 250 (mmHg)
